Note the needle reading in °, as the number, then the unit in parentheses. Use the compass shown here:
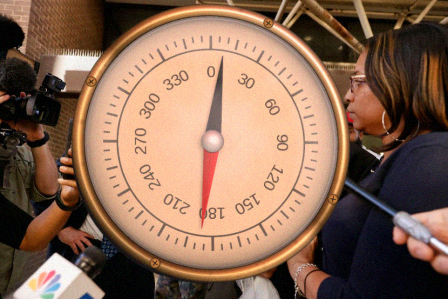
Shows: 187.5 (°)
